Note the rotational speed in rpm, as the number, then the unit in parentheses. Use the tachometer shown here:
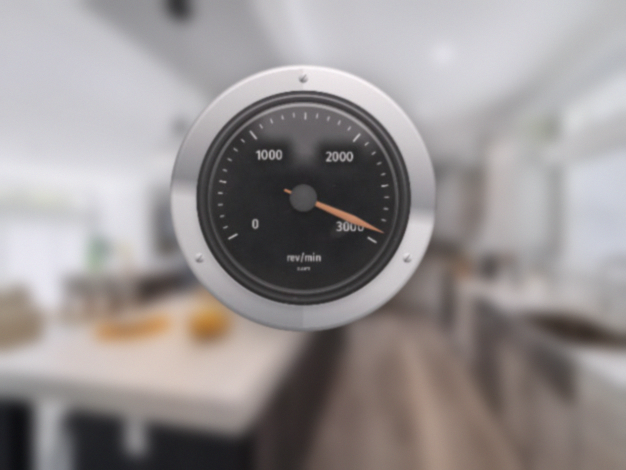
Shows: 2900 (rpm)
